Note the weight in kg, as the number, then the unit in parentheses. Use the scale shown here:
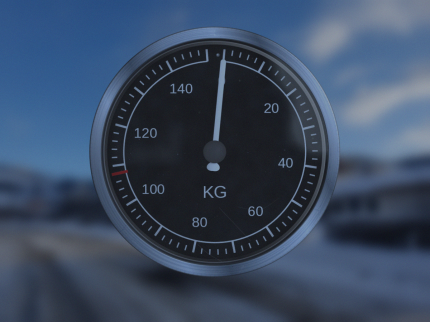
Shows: 0 (kg)
